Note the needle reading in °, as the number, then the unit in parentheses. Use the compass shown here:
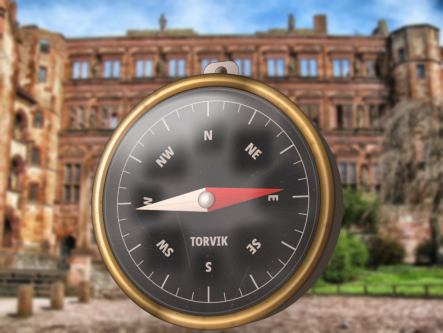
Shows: 85 (°)
